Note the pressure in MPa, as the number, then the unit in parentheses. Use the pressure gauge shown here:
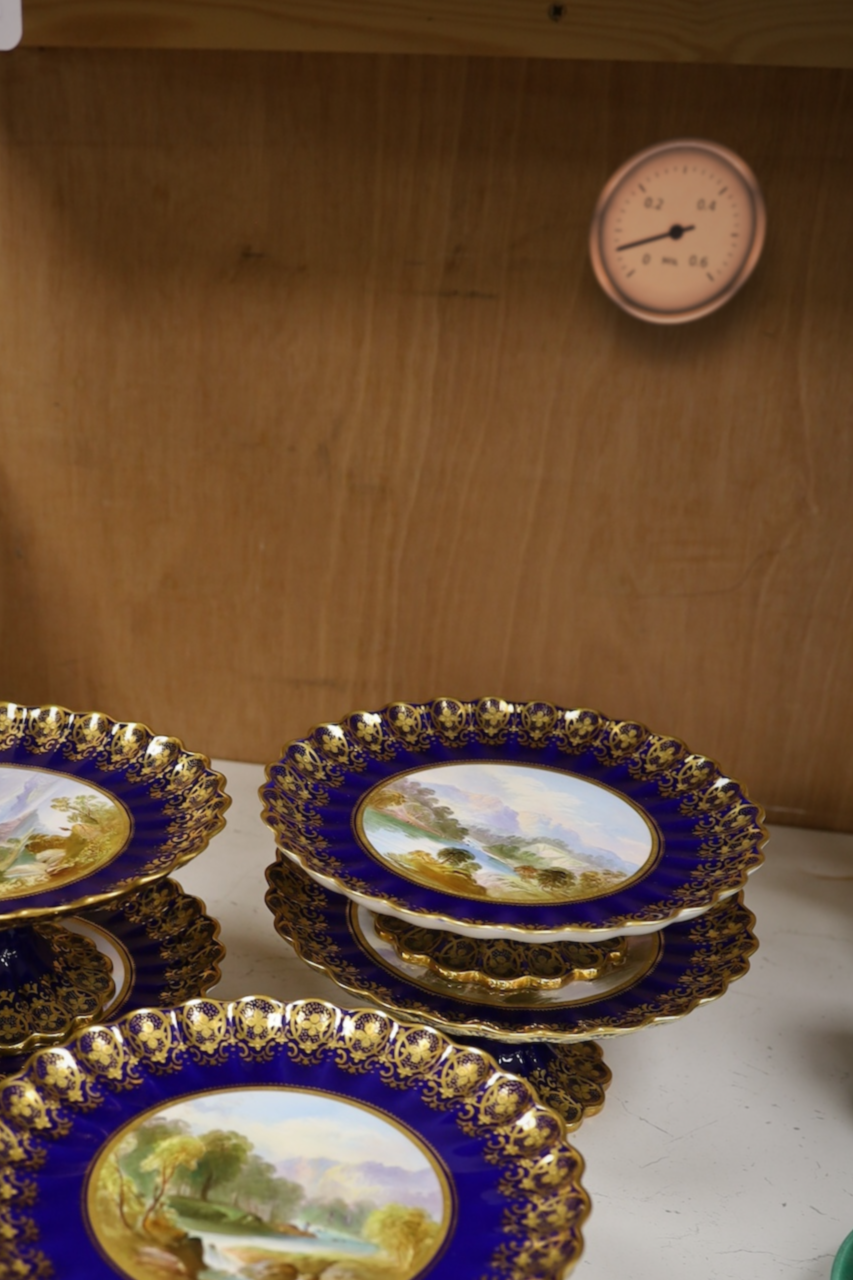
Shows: 0.06 (MPa)
